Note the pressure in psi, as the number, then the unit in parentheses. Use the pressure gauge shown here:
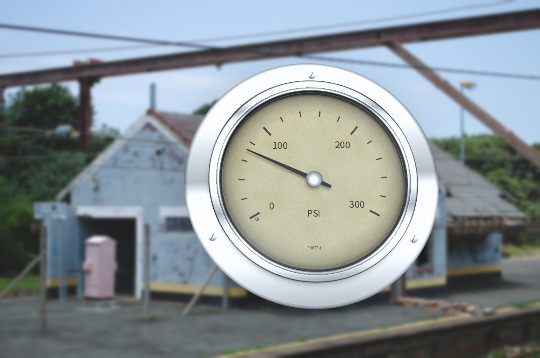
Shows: 70 (psi)
